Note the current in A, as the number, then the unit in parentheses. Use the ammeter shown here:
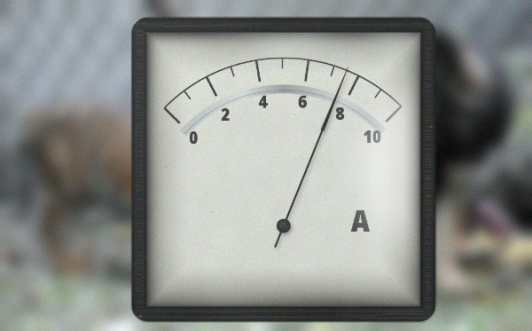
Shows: 7.5 (A)
